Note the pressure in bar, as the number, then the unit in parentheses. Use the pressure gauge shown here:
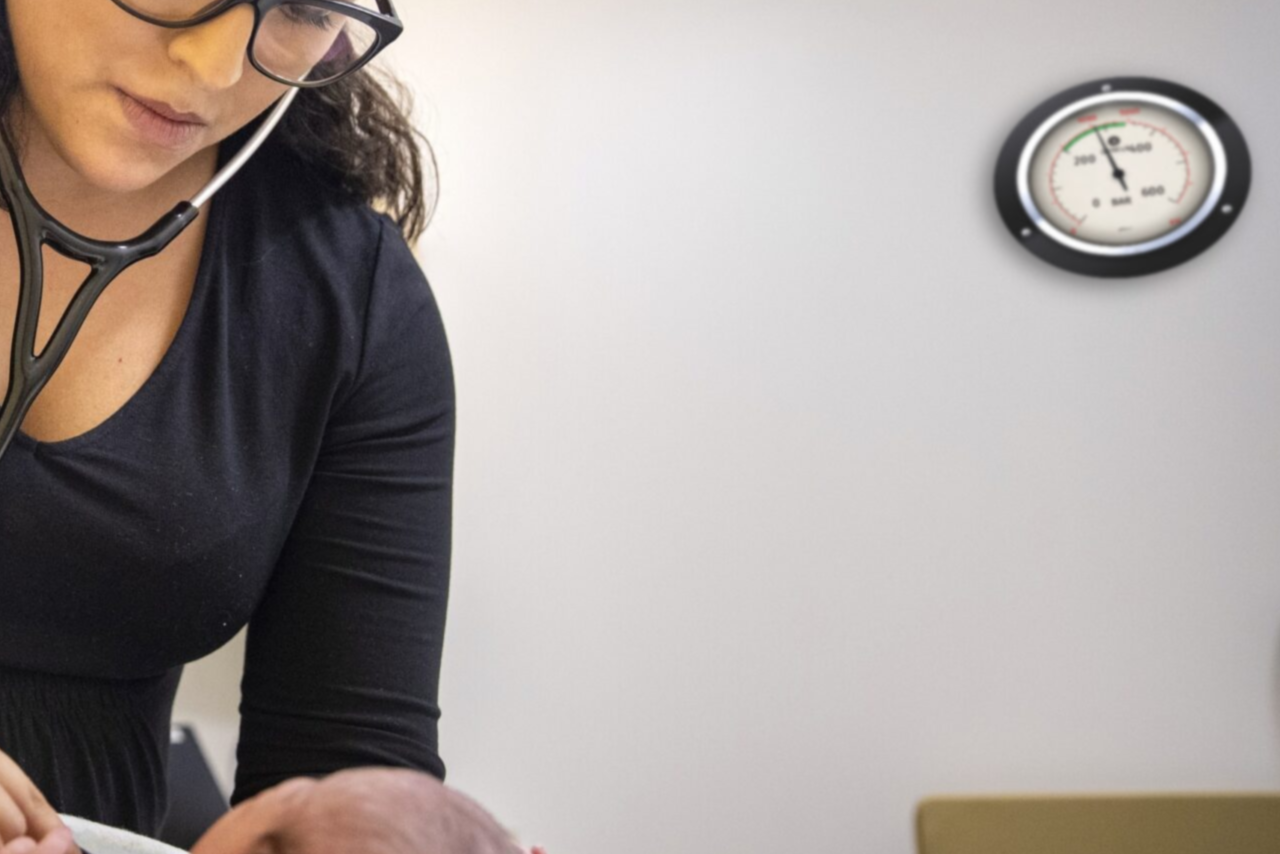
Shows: 280 (bar)
